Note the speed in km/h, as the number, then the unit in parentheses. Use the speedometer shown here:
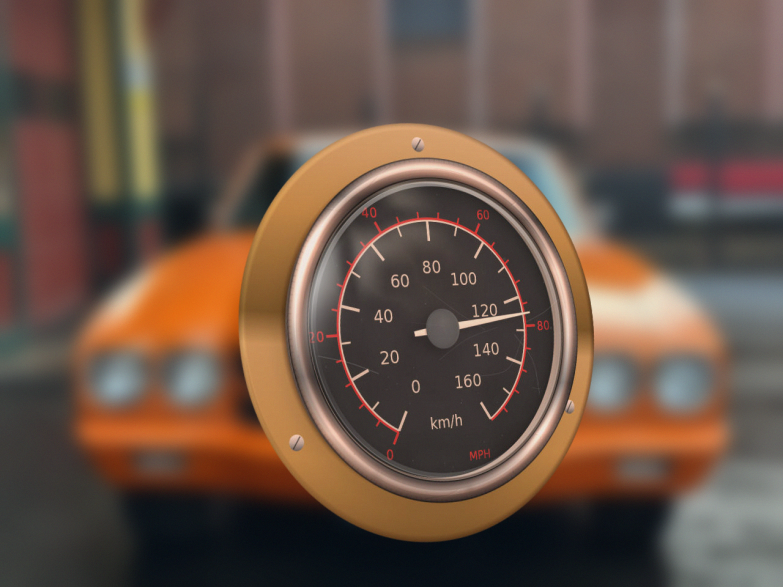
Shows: 125 (km/h)
